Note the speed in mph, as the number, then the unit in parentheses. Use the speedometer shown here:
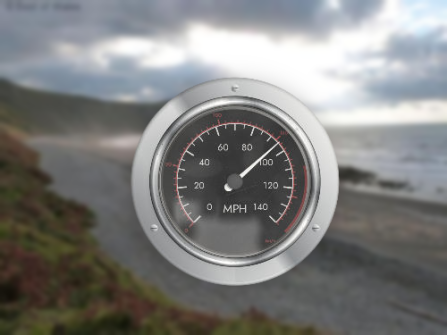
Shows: 95 (mph)
